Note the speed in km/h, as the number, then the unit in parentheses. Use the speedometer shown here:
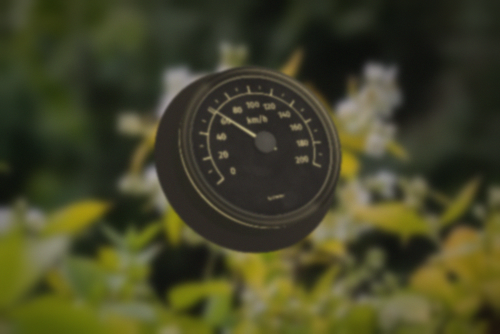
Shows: 60 (km/h)
